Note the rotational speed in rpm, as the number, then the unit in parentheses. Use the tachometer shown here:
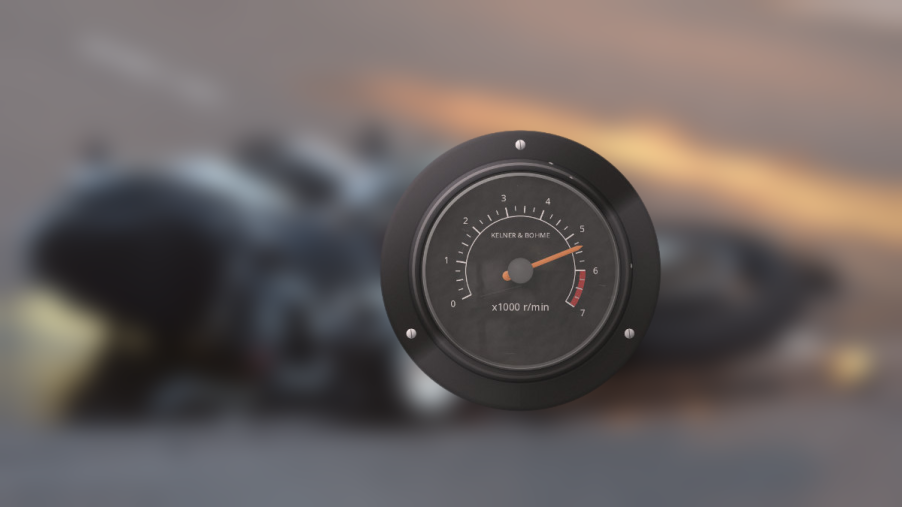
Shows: 5375 (rpm)
